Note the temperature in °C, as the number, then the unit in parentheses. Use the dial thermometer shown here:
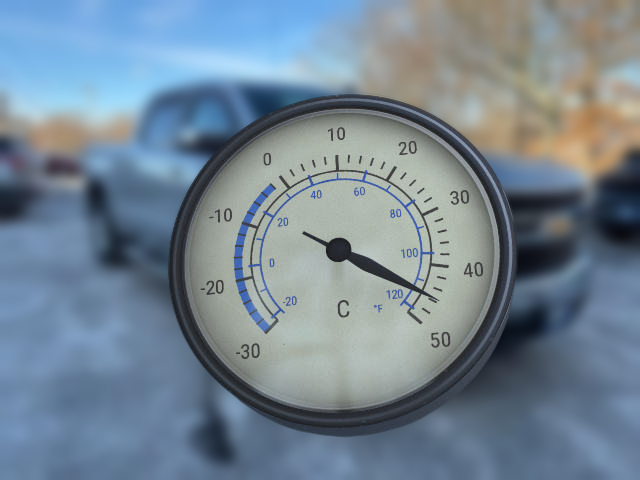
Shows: 46 (°C)
